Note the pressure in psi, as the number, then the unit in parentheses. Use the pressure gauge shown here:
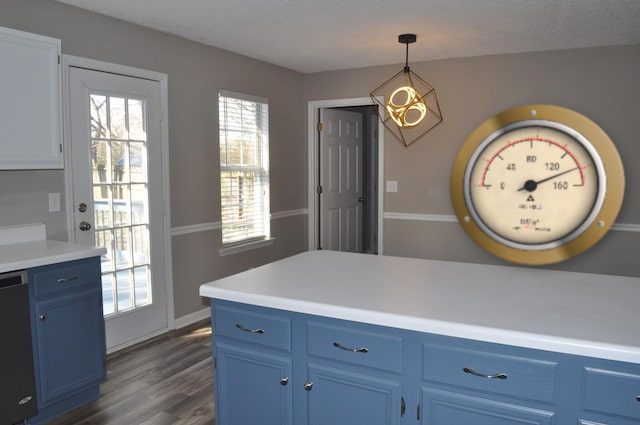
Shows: 140 (psi)
